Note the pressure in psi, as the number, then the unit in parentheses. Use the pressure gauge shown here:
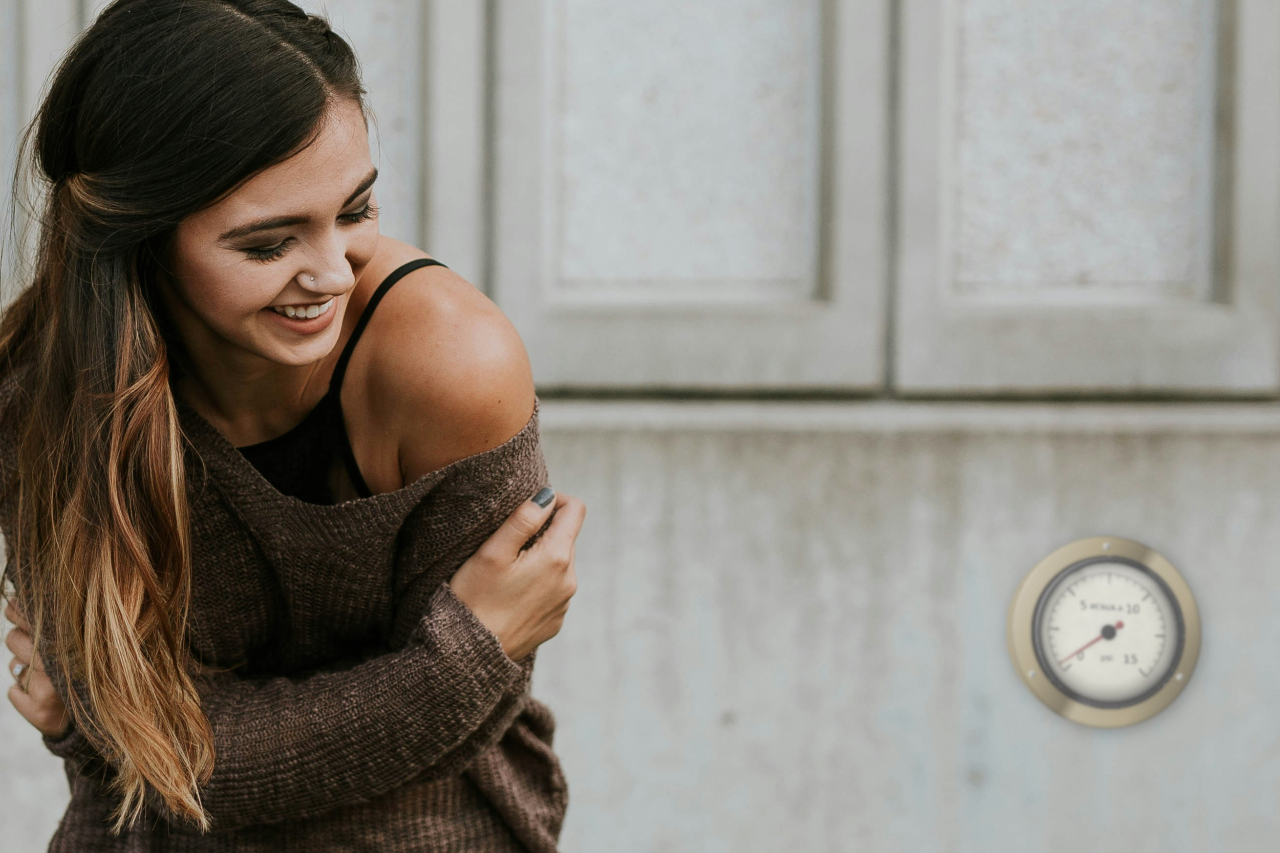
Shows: 0.5 (psi)
